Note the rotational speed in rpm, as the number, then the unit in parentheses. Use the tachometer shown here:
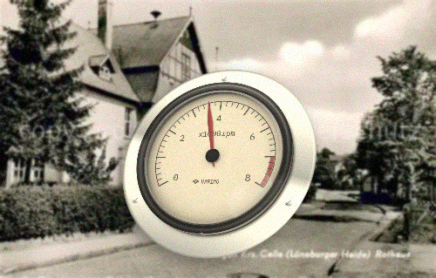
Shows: 3600 (rpm)
